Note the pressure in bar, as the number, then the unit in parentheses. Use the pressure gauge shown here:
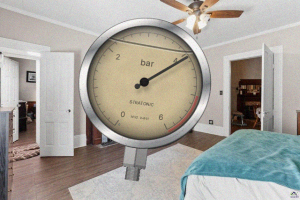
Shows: 4.1 (bar)
